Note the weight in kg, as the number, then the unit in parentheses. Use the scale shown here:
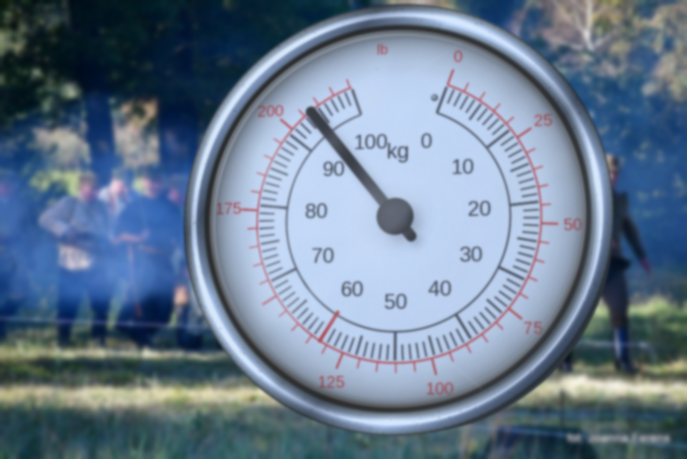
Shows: 94 (kg)
